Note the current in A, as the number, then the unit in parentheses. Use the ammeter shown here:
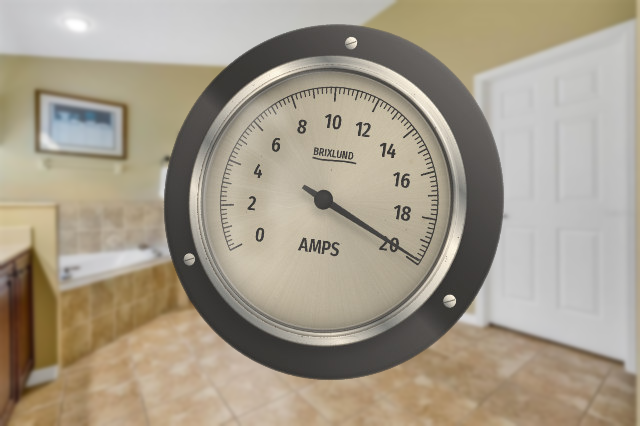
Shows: 19.8 (A)
